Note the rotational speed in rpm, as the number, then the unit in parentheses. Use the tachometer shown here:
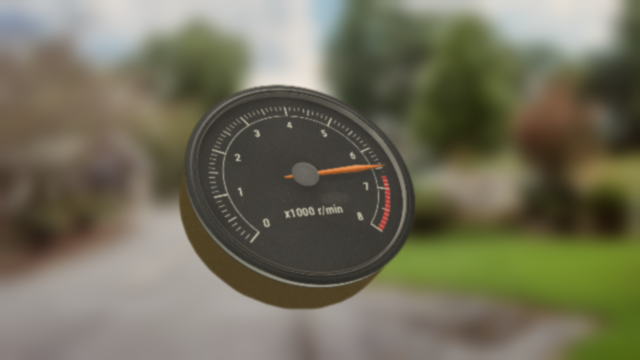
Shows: 6500 (rpm)
